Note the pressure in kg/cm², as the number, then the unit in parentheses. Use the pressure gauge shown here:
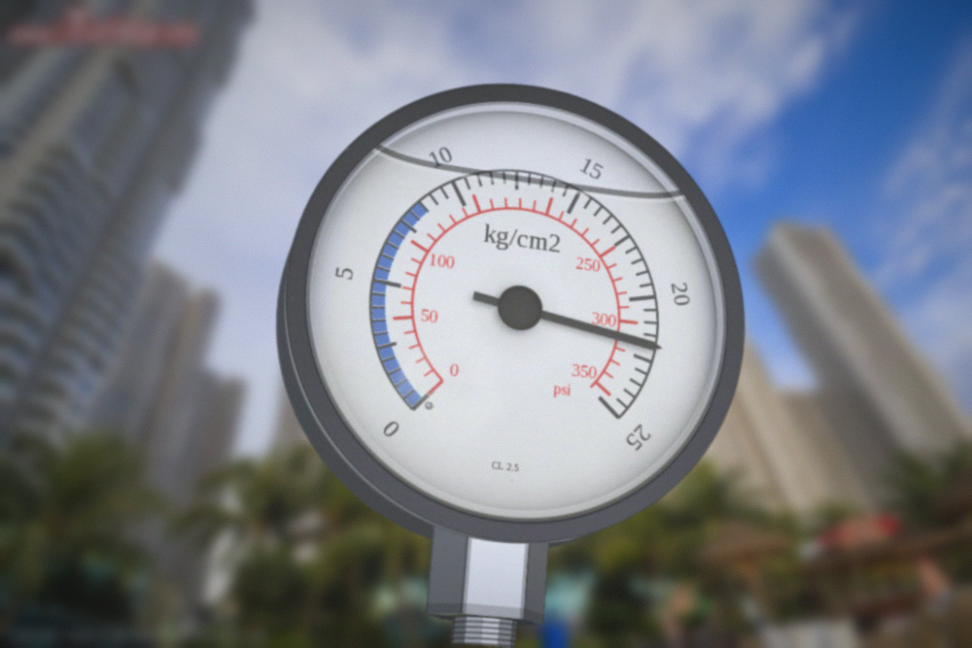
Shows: 22 (kg/cm²)
